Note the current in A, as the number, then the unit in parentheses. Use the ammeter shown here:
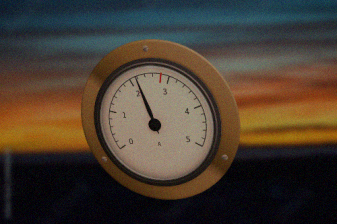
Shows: 2.2 (A)
